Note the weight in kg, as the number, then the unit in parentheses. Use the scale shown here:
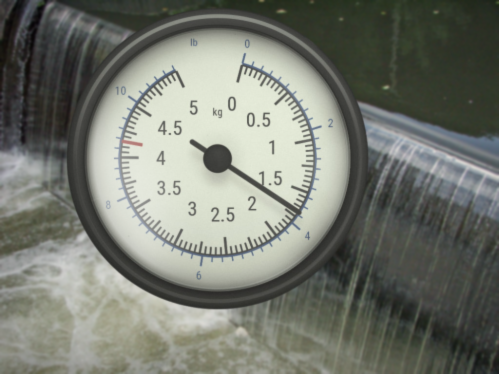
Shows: 1.7 (kg)
